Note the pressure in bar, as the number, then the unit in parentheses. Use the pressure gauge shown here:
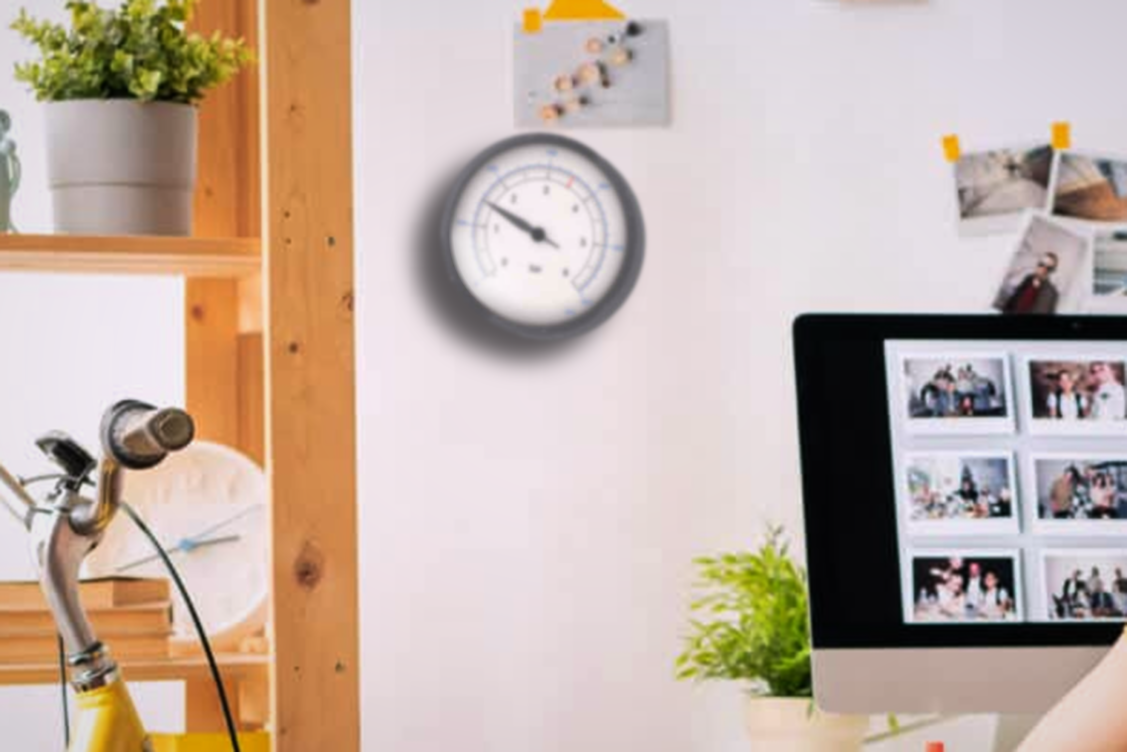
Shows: 1.5 (bar)
